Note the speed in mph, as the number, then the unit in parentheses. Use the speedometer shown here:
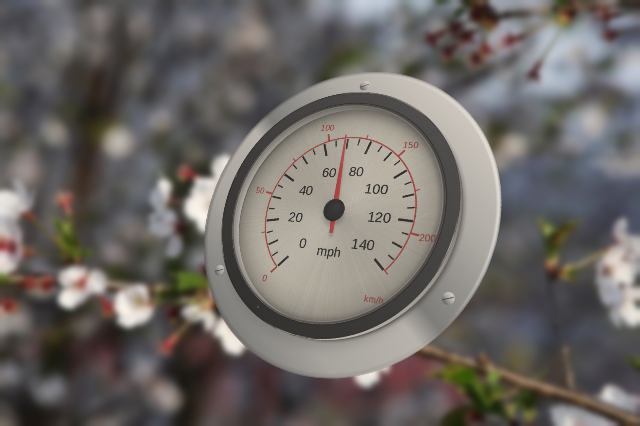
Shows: 70 (mph)
